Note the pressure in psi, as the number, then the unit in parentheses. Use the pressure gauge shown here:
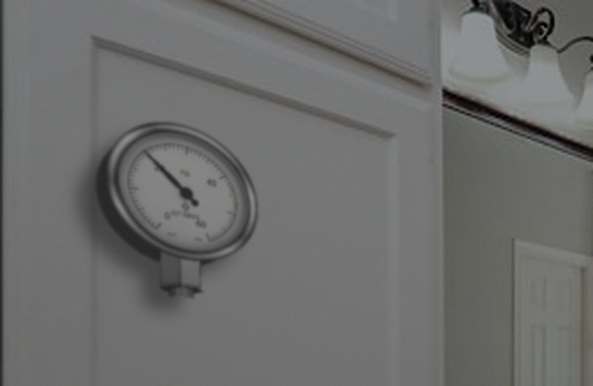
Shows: 20 (psi)
